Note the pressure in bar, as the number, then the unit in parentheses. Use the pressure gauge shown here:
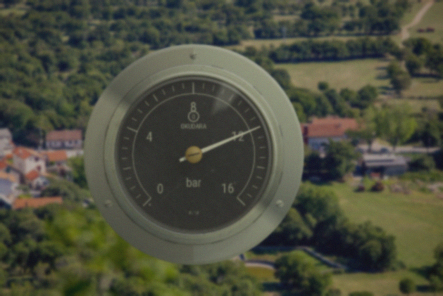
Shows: 12 (bar)
